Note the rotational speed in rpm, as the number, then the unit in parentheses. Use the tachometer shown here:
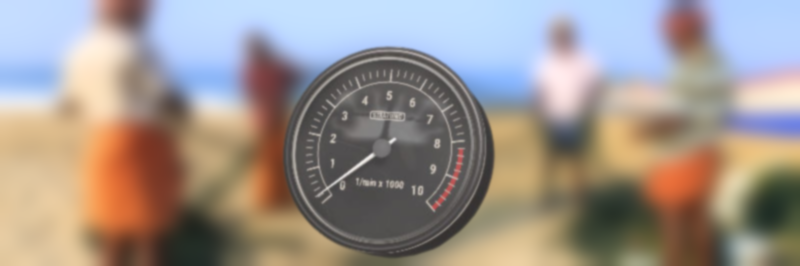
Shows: 200 (rpm)
